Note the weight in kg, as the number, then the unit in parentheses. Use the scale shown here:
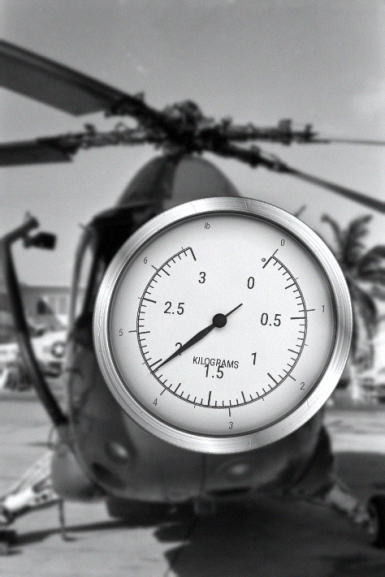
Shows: 1.95 (kg)
